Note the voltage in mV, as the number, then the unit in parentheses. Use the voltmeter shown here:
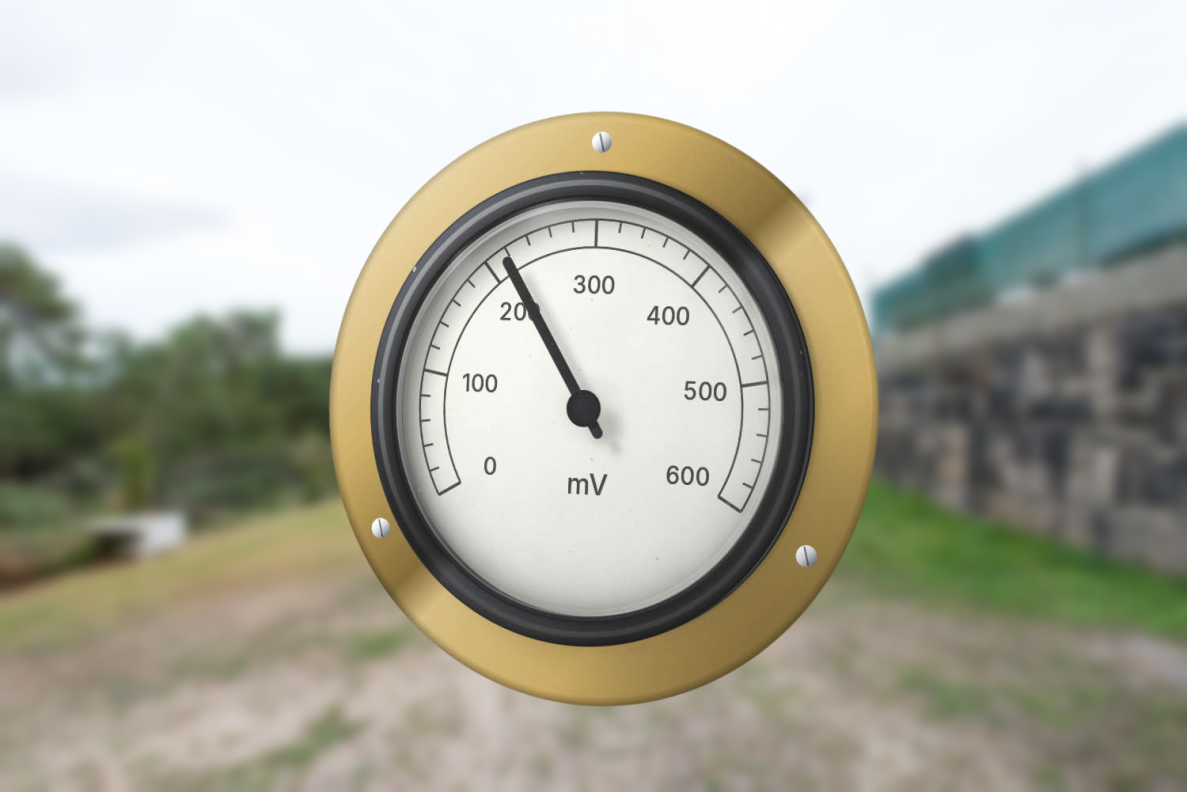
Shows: 220 (mV)
